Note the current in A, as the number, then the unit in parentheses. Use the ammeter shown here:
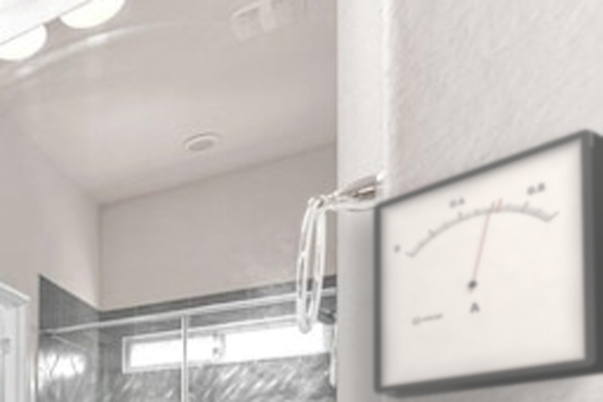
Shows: 0.6 (A)
